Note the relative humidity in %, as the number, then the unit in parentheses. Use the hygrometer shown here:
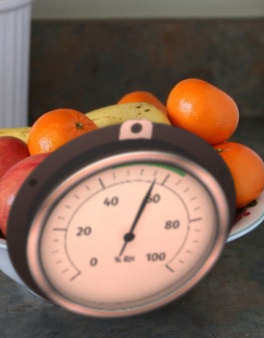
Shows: 56 (%)
